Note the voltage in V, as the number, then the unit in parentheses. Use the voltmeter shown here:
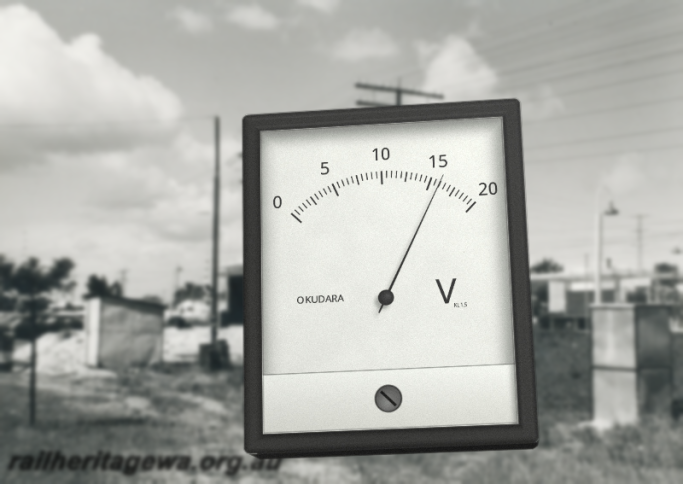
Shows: 16 (V)
